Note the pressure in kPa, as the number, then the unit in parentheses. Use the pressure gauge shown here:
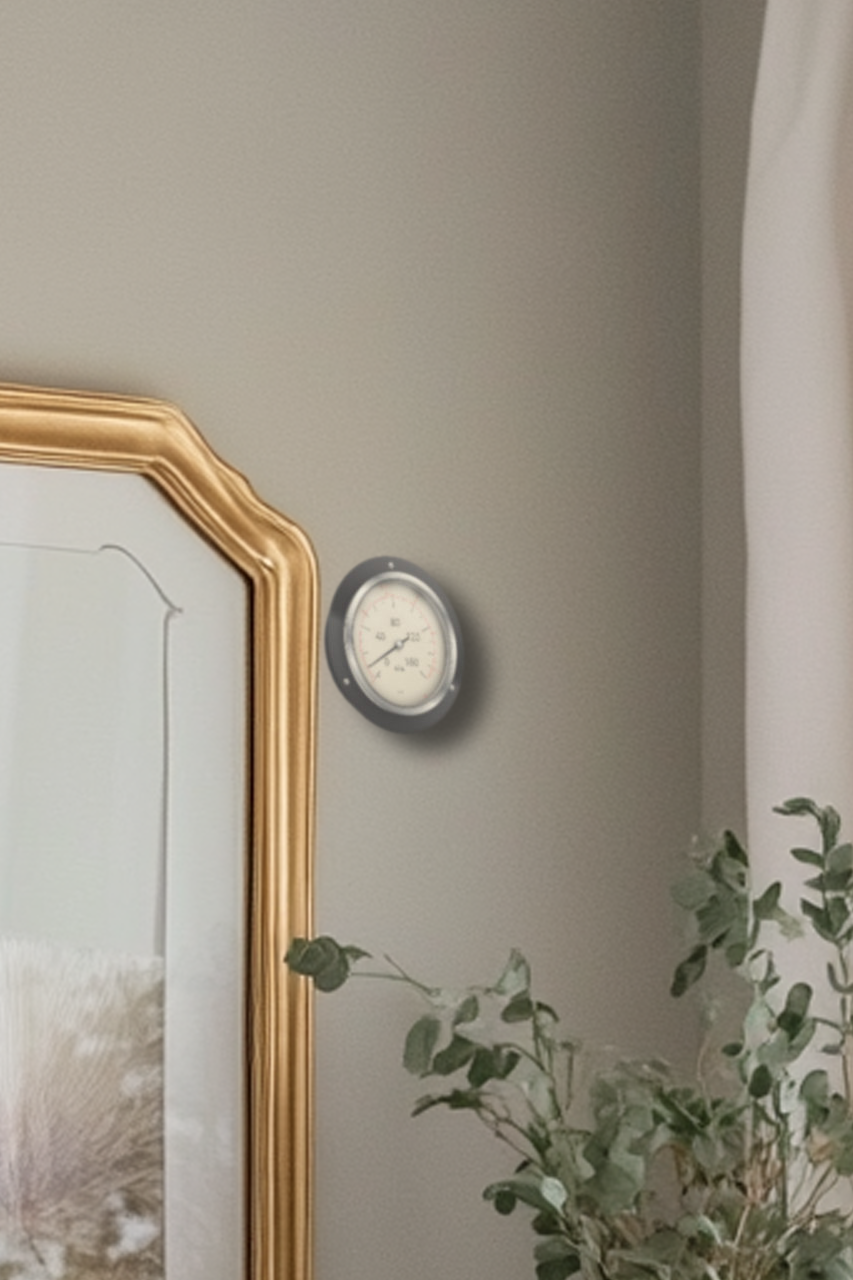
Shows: 10 (kPa)
